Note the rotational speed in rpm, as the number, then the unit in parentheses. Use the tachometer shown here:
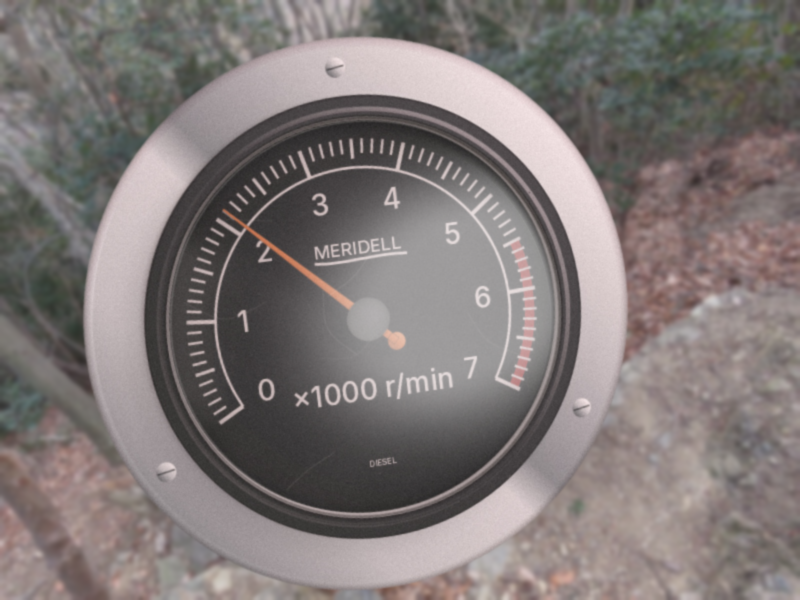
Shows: 2100 (rpm)
